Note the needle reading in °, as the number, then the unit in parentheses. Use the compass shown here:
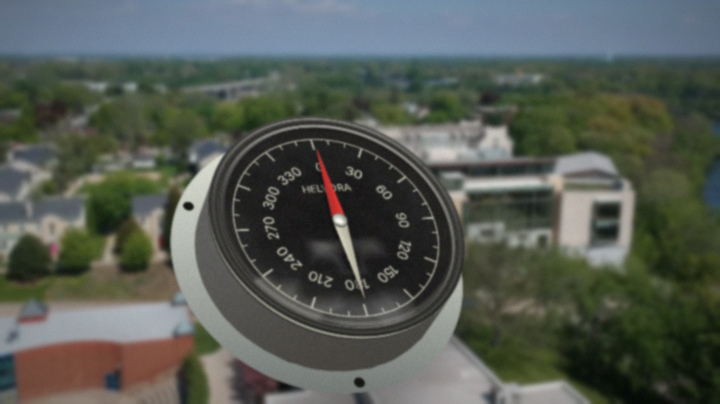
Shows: 0 (°)
